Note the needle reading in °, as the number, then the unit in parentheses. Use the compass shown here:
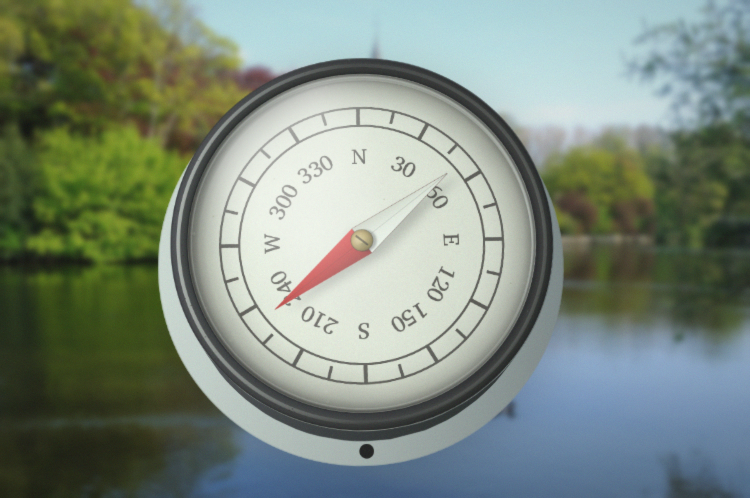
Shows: 232.5 (°)
